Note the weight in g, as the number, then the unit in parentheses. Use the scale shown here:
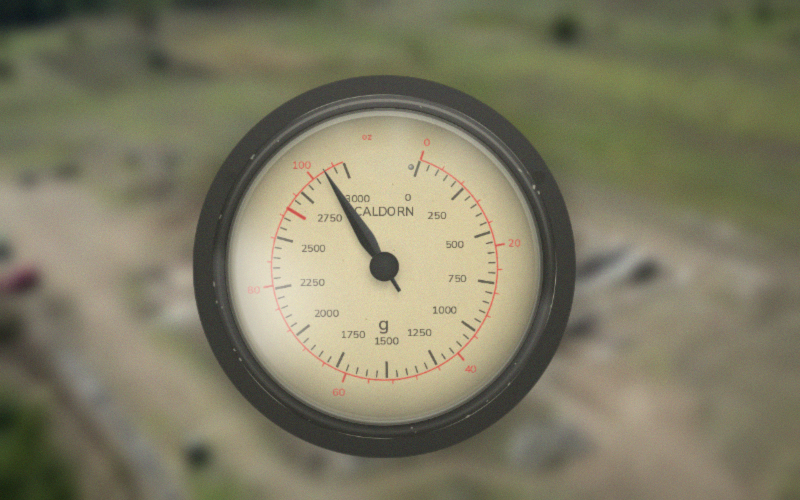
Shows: 2900 (g)
